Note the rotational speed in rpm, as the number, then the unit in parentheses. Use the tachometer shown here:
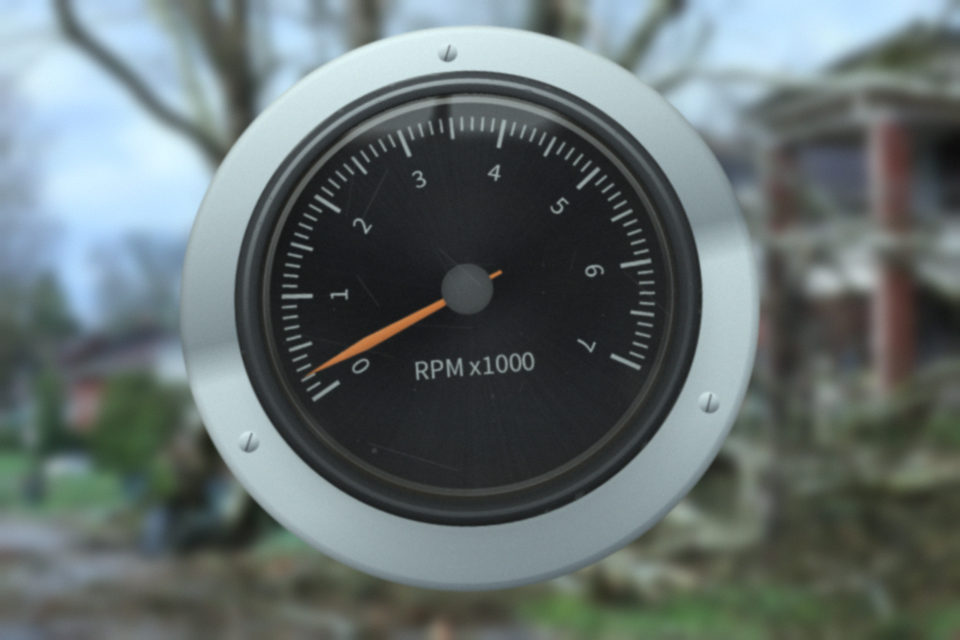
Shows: 200 (rpm)
